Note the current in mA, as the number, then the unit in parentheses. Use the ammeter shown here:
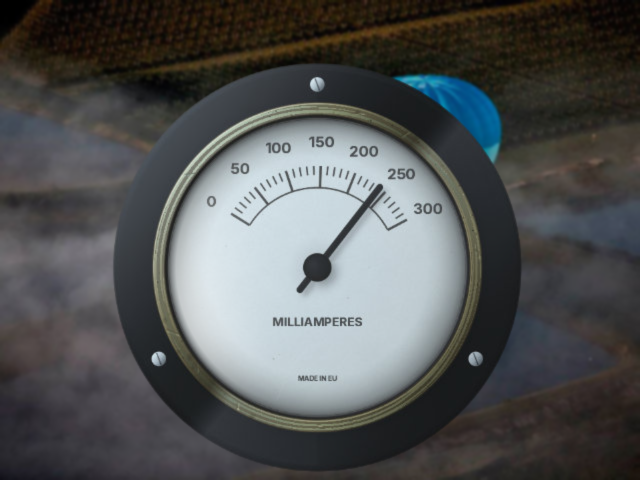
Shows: 240 (mA)
